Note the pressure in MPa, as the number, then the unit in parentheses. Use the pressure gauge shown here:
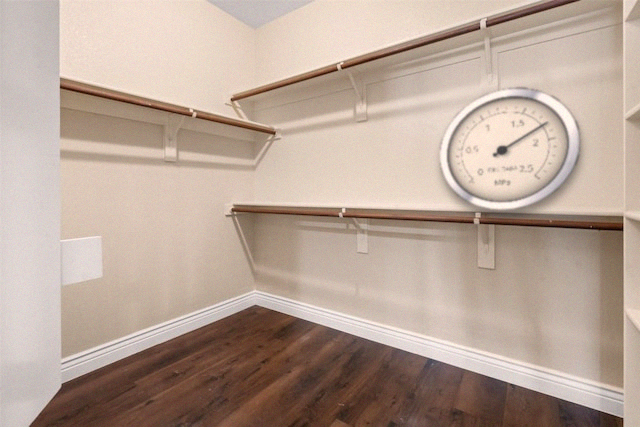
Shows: 1.8 (MPa)
